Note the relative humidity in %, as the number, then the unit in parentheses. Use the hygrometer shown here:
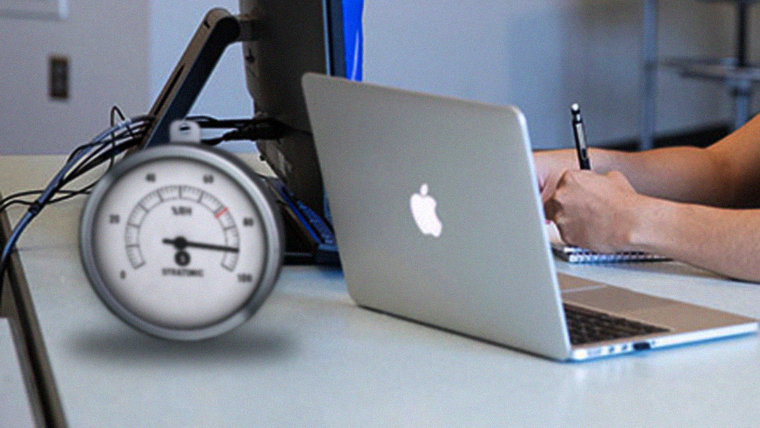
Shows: 90 (%)
